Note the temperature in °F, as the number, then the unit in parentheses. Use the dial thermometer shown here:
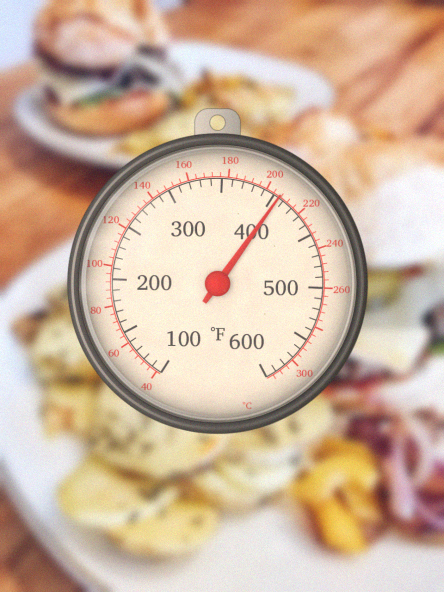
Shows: 405 (°F)
